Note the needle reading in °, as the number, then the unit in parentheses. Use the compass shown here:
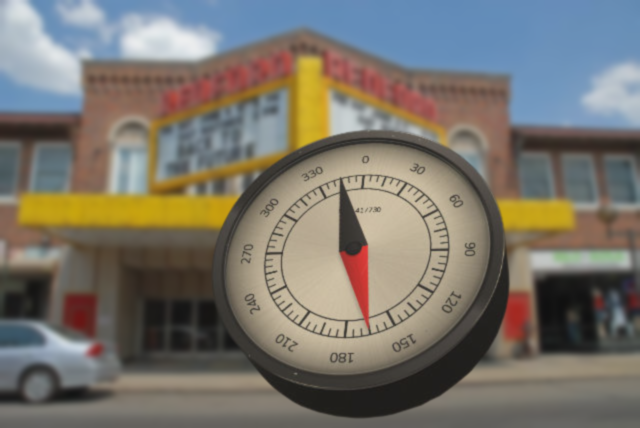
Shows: 165 (°)
